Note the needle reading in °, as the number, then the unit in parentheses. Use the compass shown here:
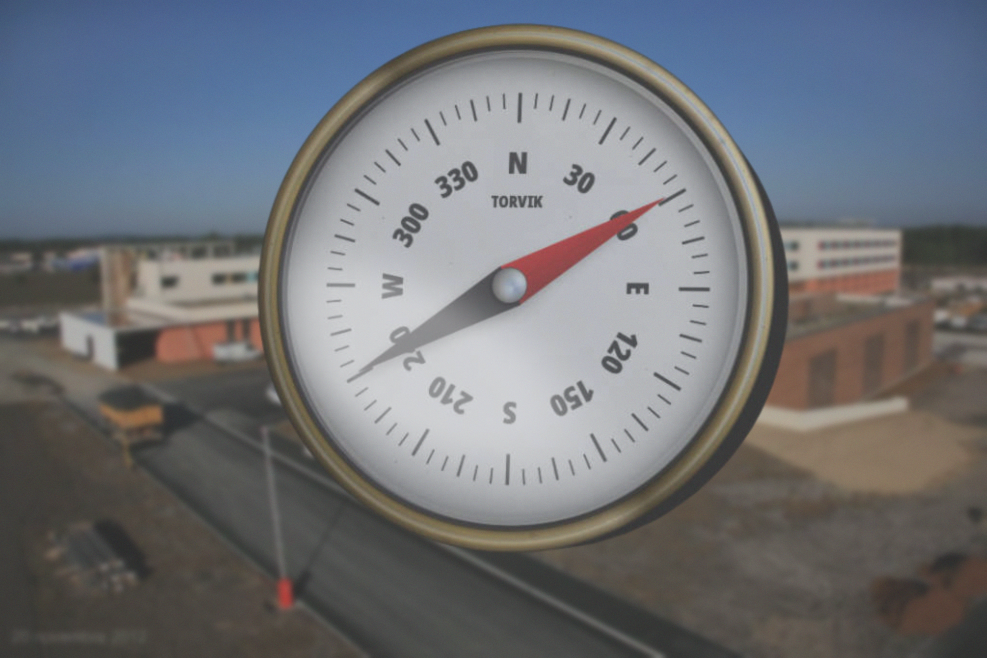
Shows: 60 (°)
